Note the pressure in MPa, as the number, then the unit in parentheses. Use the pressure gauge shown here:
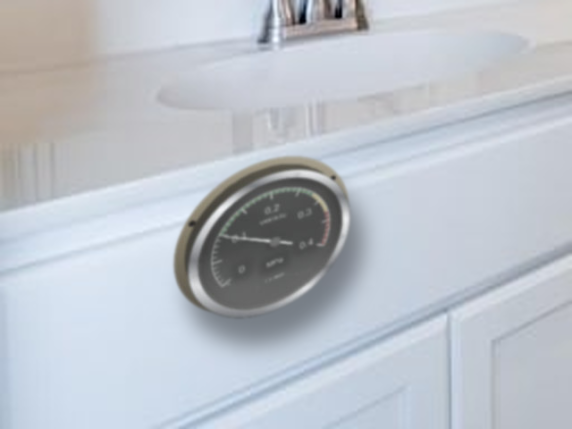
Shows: 0.1 (MPa)
